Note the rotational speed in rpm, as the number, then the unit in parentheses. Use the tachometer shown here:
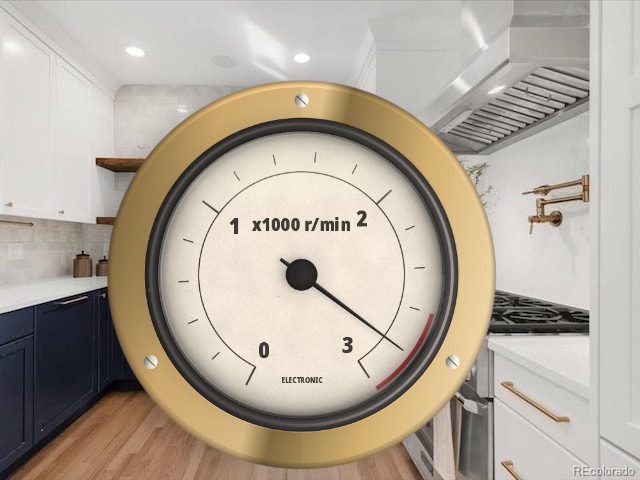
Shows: 2800 (rpm)
